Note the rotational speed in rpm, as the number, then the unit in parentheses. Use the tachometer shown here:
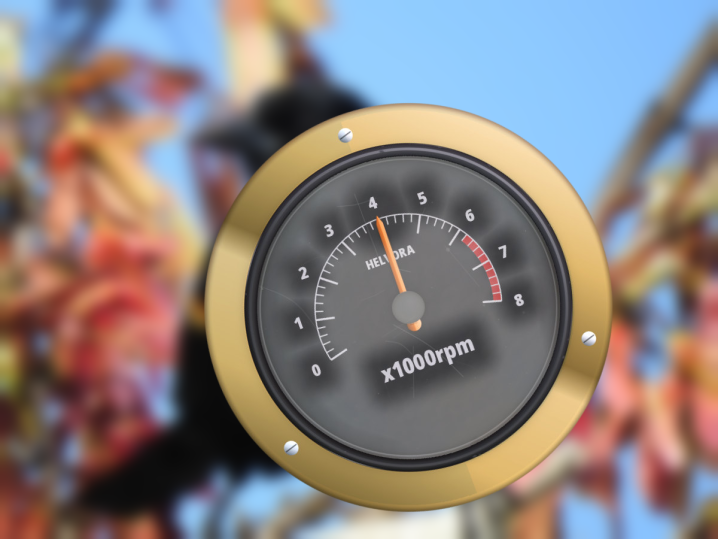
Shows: 4000 (rpm)
